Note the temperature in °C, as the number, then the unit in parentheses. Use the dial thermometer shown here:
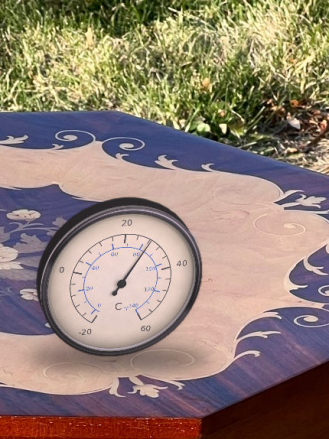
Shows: 28 (°C)
